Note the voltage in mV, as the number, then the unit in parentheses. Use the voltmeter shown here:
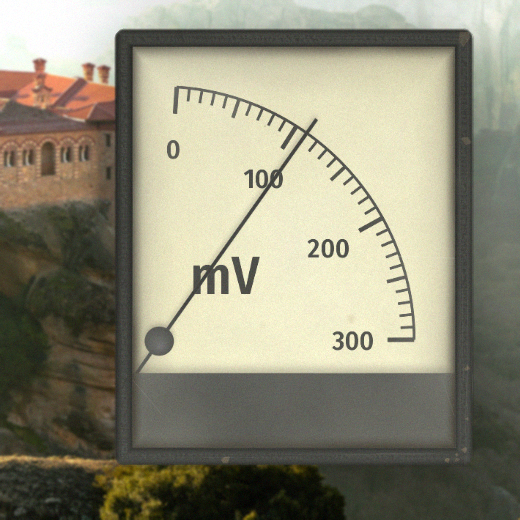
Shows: 110 (mV)
